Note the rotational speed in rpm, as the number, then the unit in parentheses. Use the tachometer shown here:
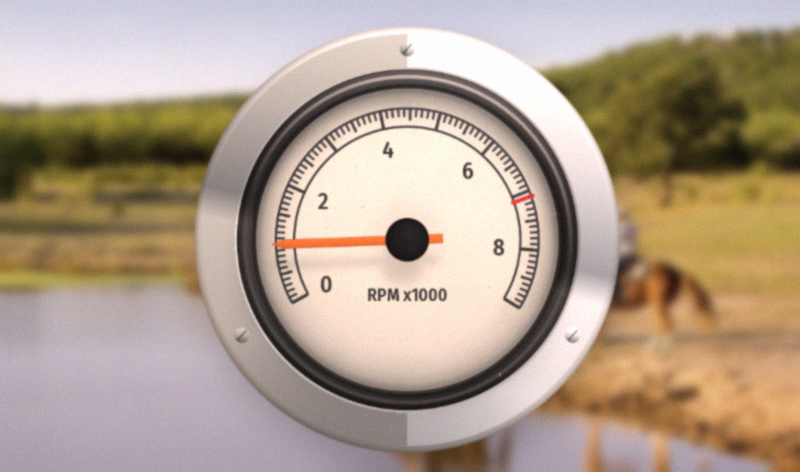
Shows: 1000 (rpm)
